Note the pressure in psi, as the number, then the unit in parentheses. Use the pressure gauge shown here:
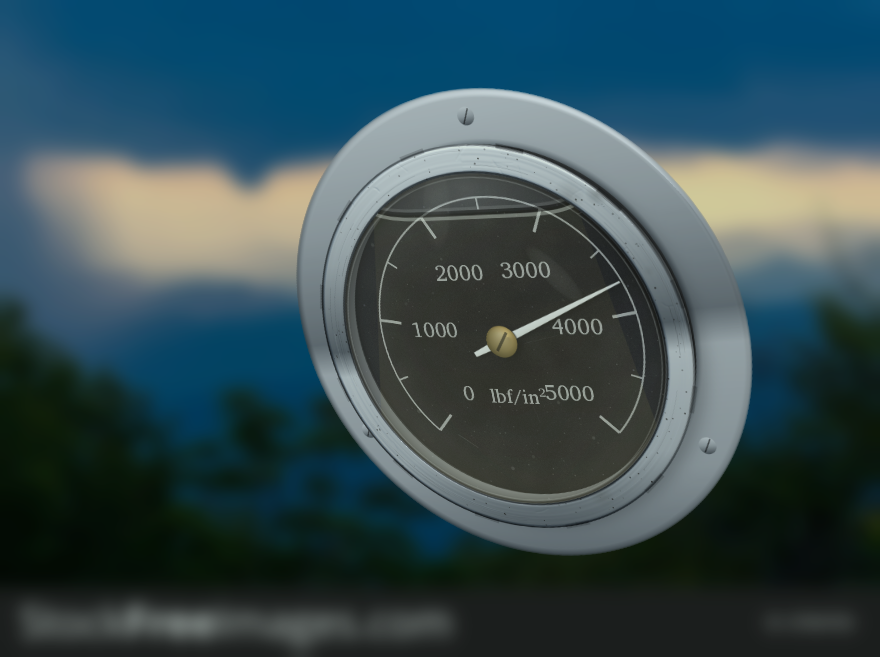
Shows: 3750 (psi)
